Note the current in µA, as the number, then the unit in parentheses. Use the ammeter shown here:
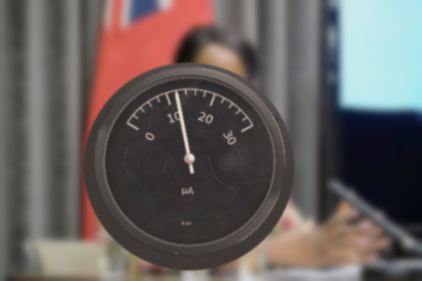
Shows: 12 (µA)
